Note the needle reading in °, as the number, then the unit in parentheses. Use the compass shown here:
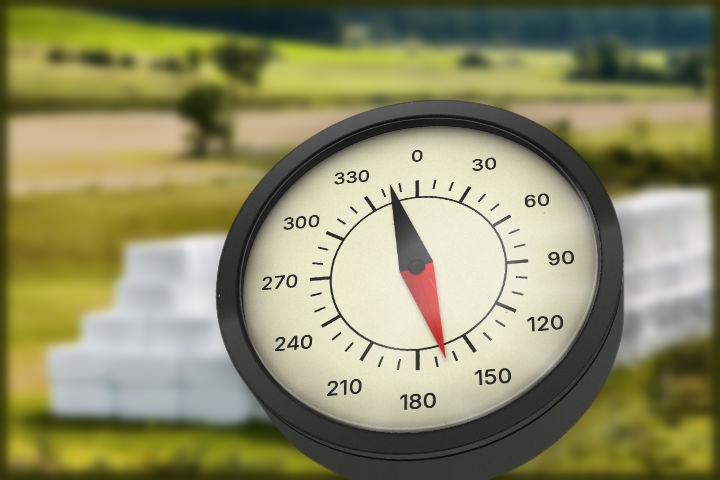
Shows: 165 (°)
